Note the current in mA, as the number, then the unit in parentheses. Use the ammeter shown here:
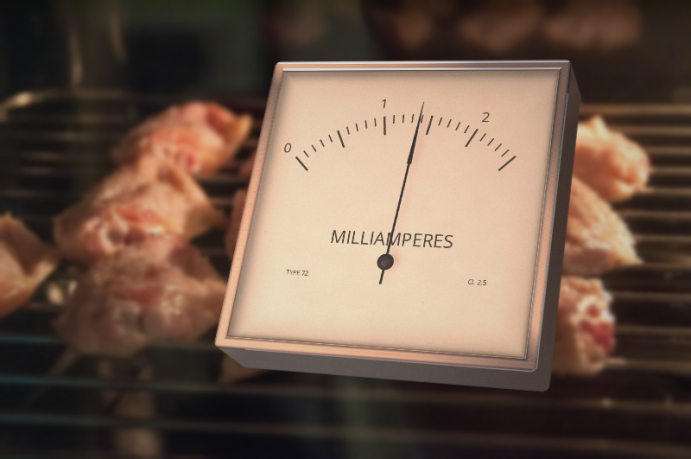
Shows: 1.4 (mA)
